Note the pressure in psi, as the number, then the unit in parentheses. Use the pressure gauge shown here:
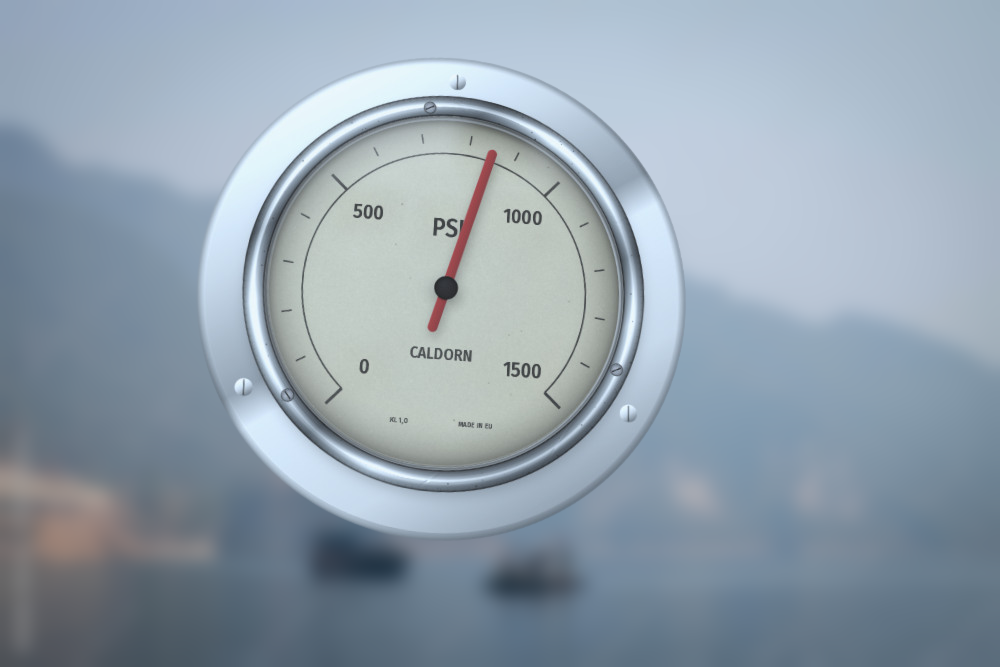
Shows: 850 (psi)
